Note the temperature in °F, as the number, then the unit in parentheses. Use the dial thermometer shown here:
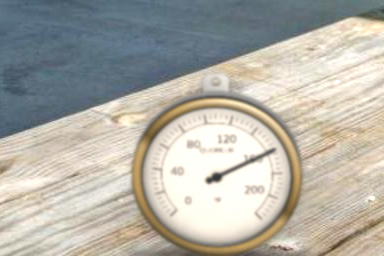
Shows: 160 (°F)
